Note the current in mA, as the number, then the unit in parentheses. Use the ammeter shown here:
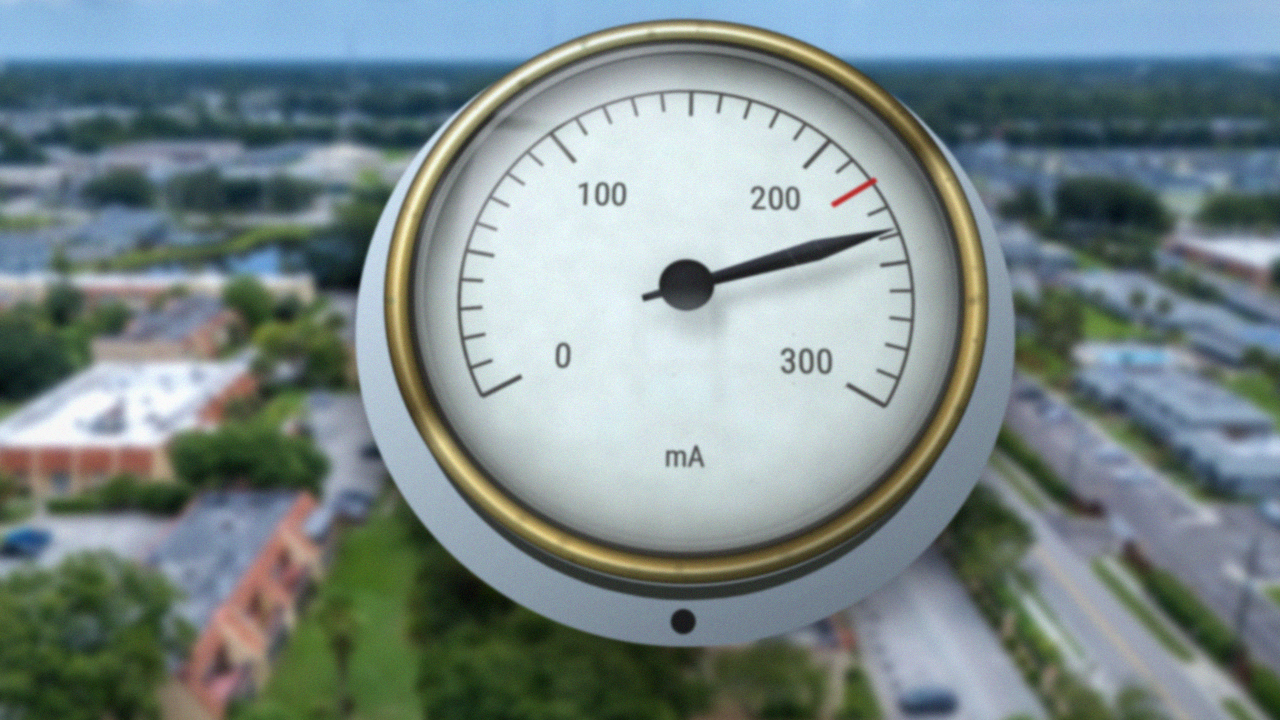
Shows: 240 (mA)
